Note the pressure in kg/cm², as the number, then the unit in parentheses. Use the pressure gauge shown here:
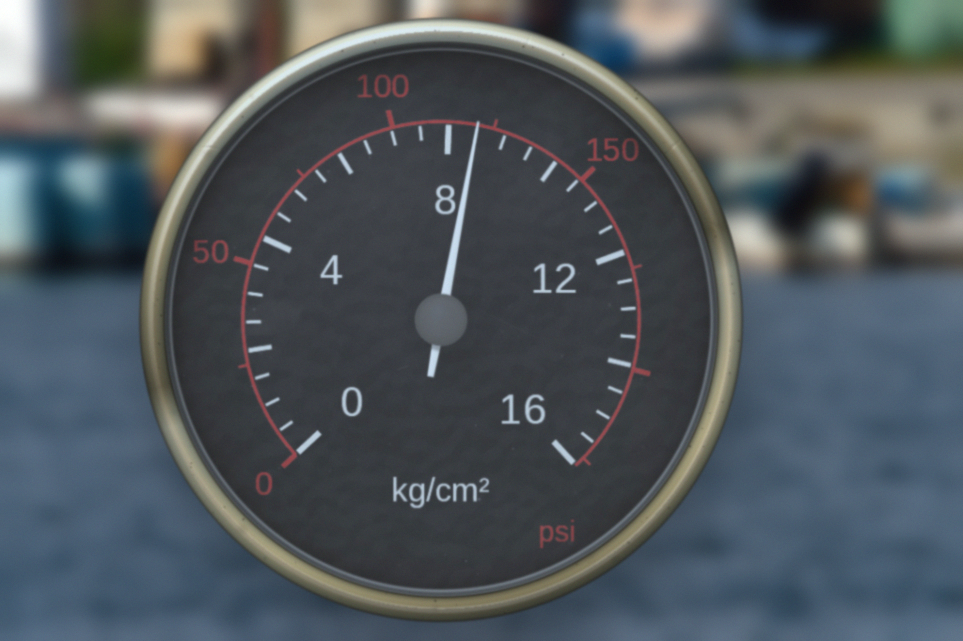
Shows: 8.5 (kg/cm²)
